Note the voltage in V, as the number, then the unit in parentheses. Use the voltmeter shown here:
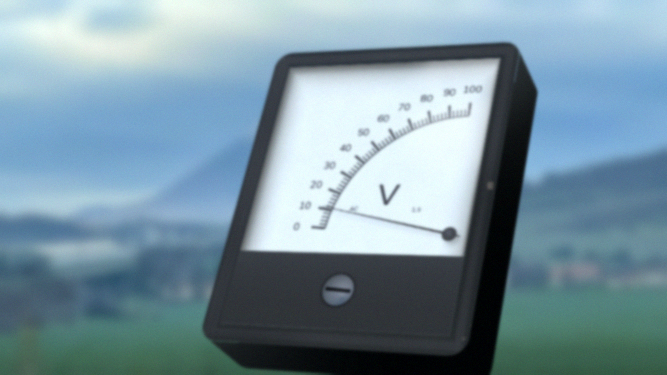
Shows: 10 (V)
